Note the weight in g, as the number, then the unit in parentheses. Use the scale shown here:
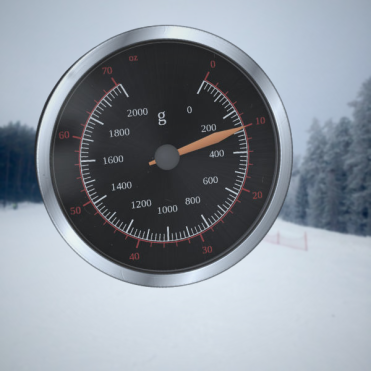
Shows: 280 (g)
